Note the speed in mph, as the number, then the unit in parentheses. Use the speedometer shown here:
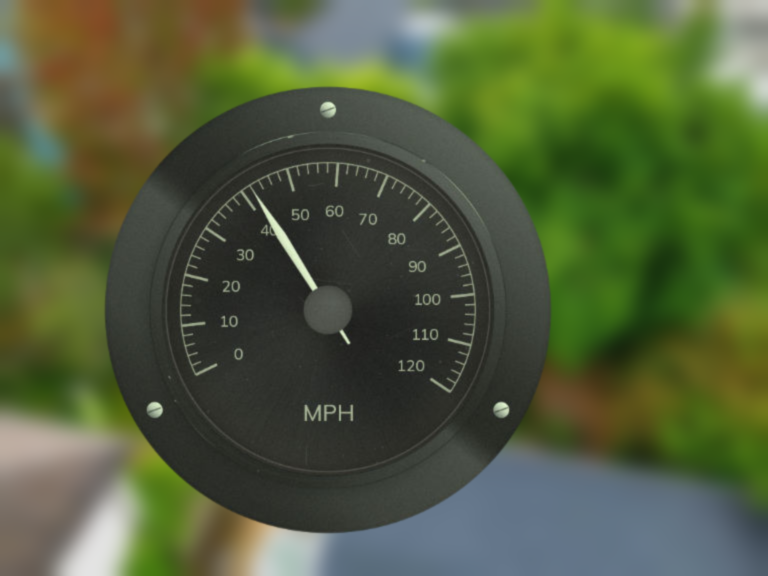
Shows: 42 (mph)
